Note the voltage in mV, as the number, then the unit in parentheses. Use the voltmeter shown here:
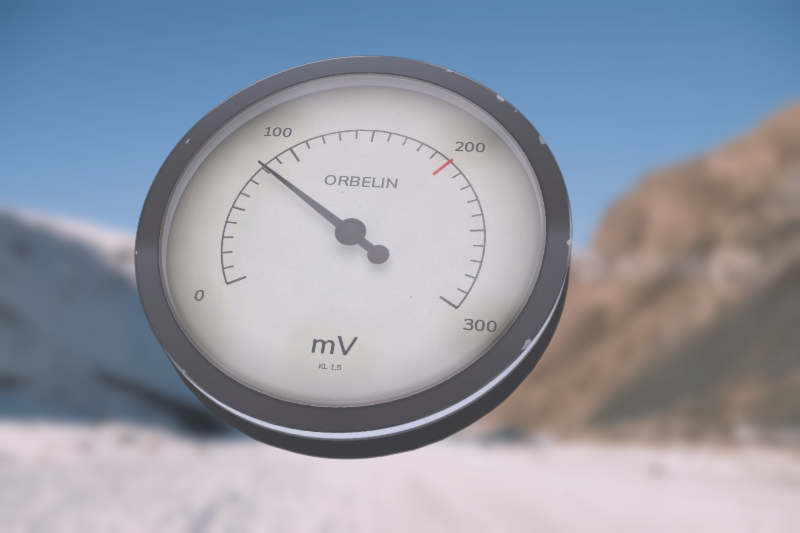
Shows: 80 (mV)
